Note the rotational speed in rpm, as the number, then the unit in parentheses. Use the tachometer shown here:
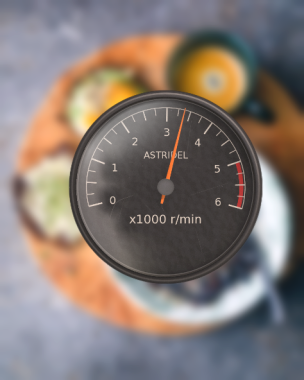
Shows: 3375 (rpm)
